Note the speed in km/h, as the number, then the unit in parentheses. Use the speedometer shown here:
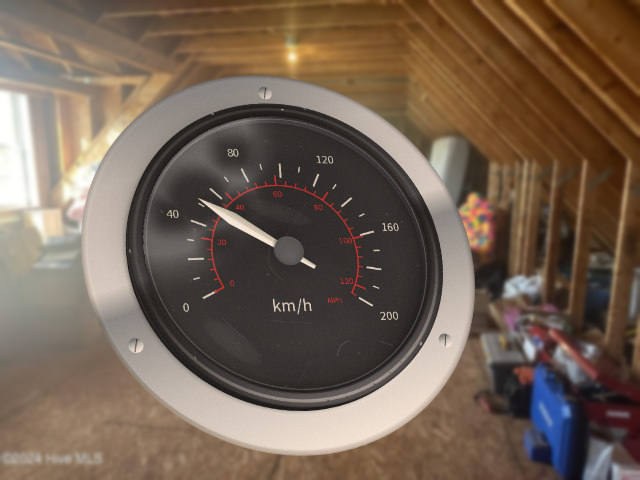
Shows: 50 (km/h)
